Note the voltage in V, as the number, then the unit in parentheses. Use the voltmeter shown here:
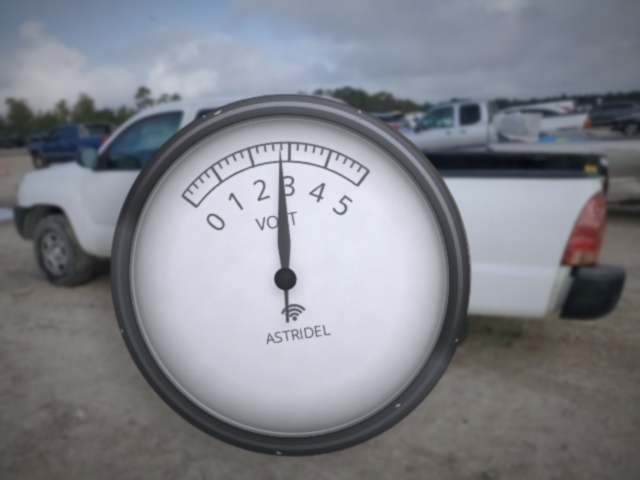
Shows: 2.8 (V)
